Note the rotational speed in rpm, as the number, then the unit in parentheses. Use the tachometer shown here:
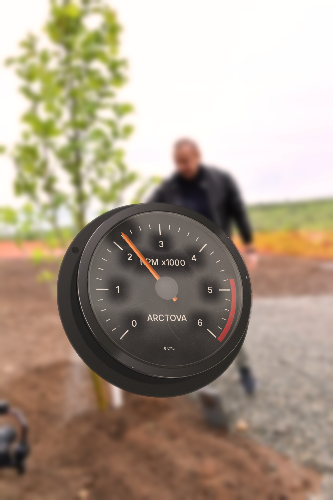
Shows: 2200 (rpm)
